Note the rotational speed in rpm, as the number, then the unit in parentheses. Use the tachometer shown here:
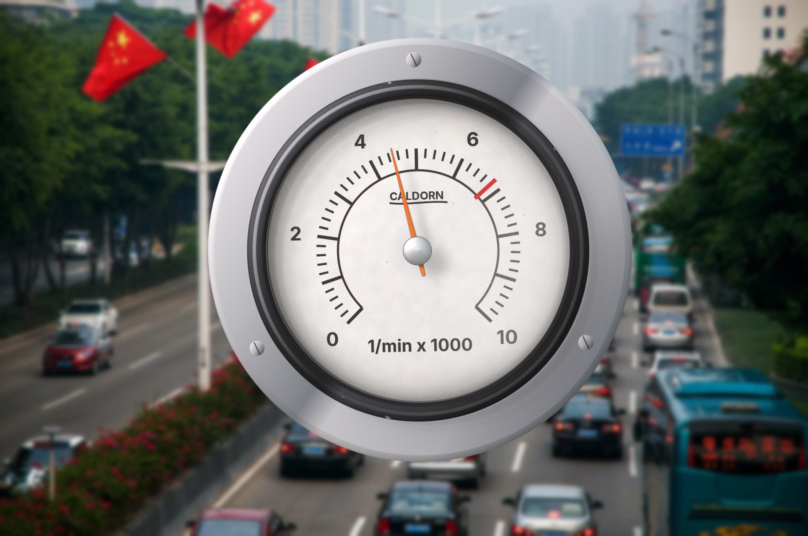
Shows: 4500 (rpm)
